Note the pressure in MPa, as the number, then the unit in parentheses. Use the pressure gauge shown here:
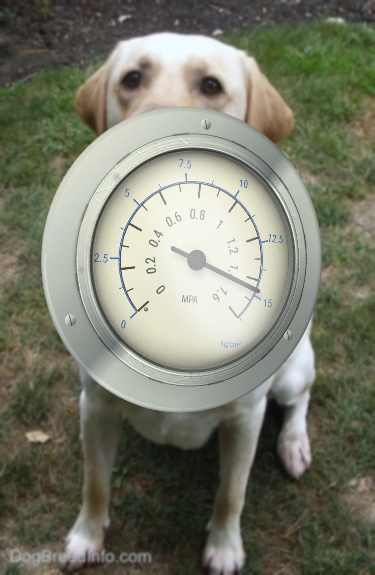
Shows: 1.45 (MPa)
